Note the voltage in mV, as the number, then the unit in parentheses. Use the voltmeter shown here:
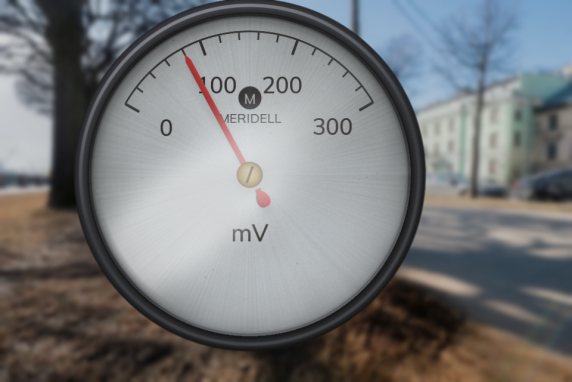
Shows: 80 (mV)
